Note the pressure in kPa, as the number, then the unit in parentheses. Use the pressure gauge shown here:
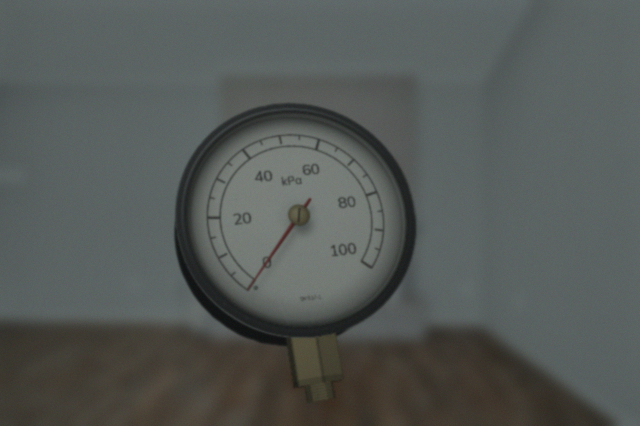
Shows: 0 (kPa)
